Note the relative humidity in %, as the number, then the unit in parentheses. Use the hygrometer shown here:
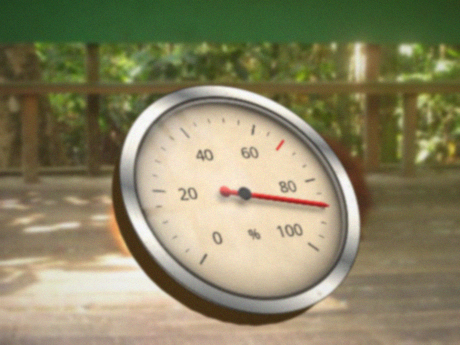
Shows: 88 (%)
